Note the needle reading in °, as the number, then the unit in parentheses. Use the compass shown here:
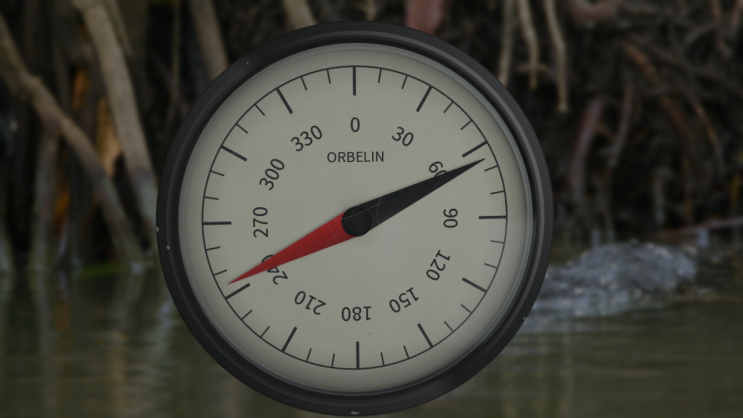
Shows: 245 (°)
